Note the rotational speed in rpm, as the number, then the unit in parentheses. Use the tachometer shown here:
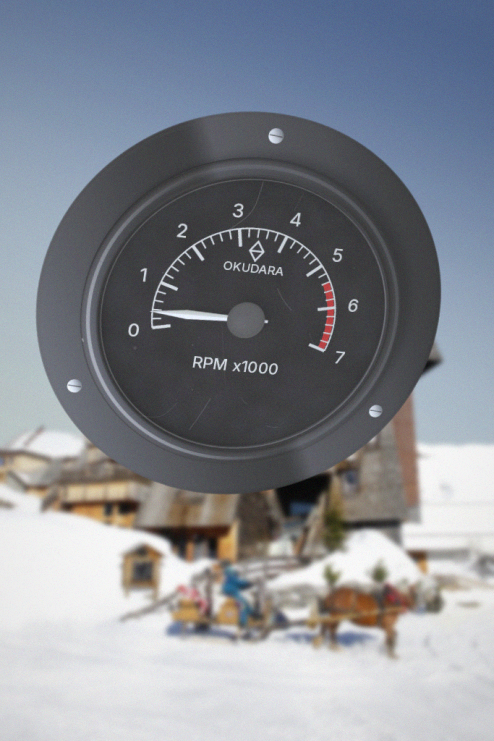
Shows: 400 (rpm)
